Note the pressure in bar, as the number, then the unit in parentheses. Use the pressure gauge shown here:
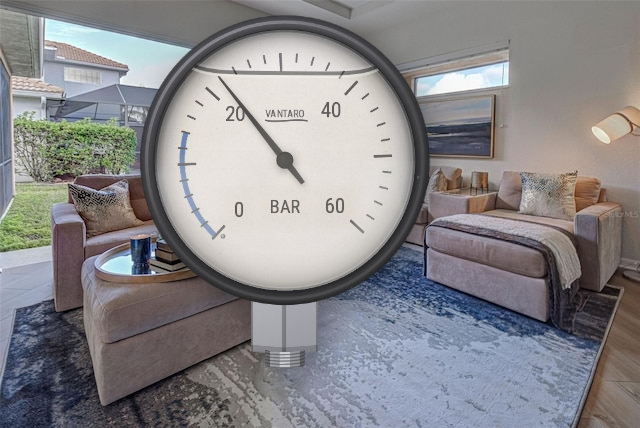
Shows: 22 (bar)
